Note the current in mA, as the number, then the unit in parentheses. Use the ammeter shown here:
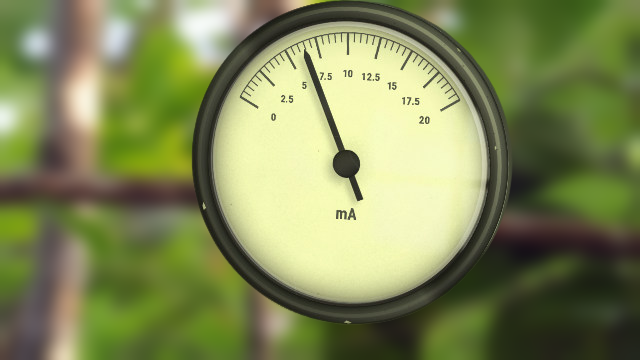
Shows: 6.5 (mA)
